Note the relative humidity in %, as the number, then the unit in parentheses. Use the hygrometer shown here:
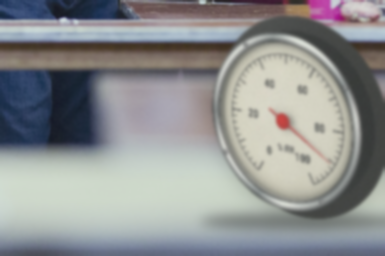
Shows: 90 (%)
